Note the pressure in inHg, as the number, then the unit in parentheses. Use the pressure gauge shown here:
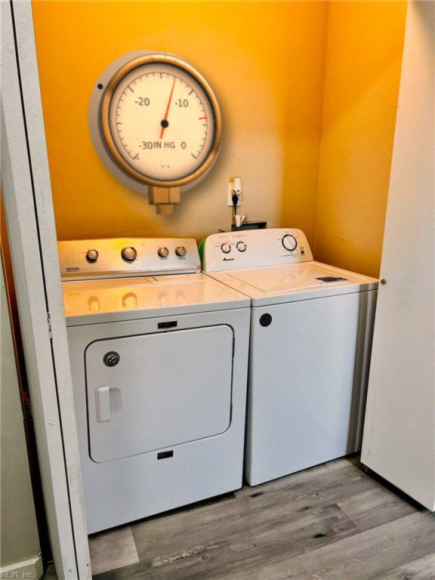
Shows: -13 (inHg)
